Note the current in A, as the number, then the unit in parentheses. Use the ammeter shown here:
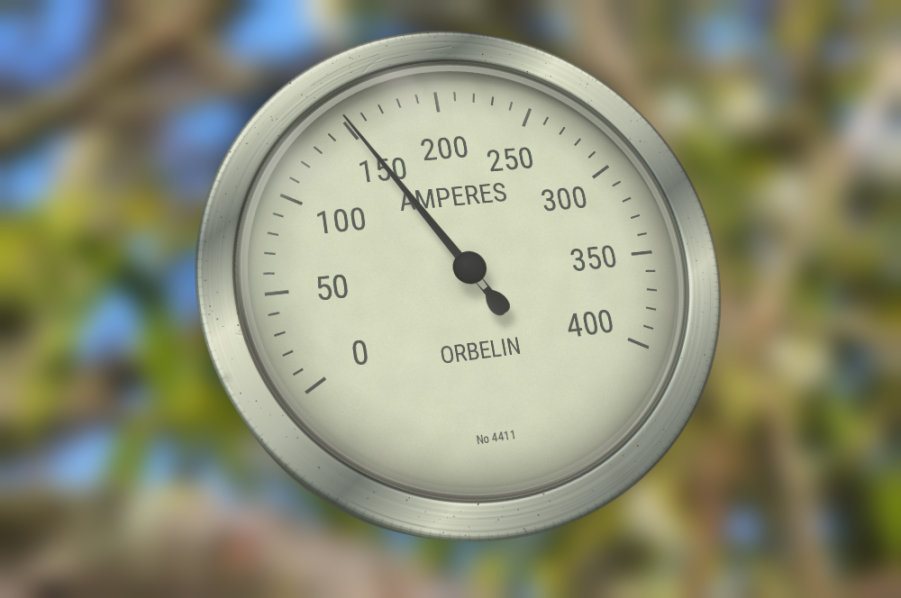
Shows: 150 (A)
